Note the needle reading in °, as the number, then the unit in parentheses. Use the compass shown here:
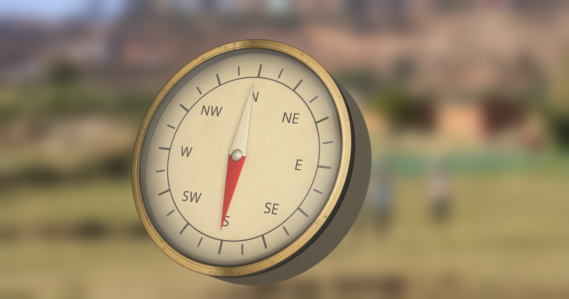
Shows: 180 (°)
